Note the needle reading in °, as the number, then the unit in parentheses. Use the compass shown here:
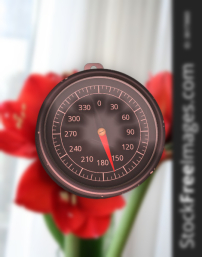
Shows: 165 (°)
